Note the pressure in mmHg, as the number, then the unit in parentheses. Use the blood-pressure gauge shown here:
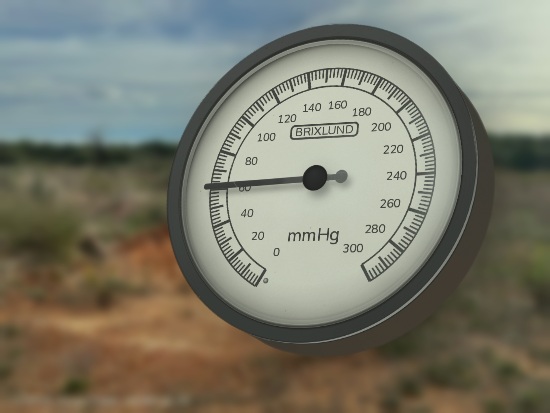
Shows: 60 (mmHg)
